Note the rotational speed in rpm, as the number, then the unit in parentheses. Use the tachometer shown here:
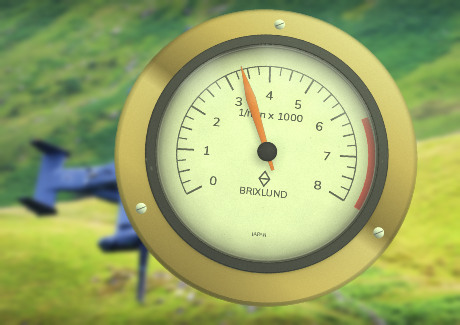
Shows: 3375 (rpm)
